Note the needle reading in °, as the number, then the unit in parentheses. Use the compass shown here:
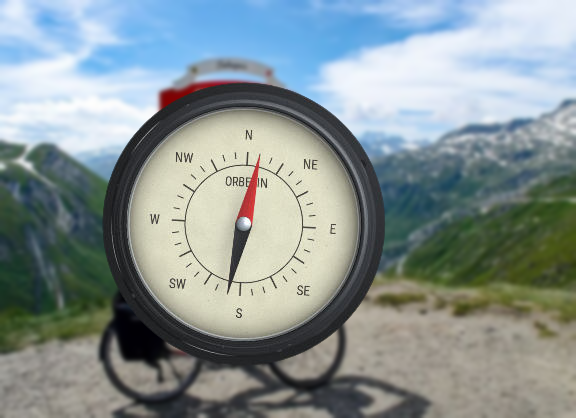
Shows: 10 (°)
